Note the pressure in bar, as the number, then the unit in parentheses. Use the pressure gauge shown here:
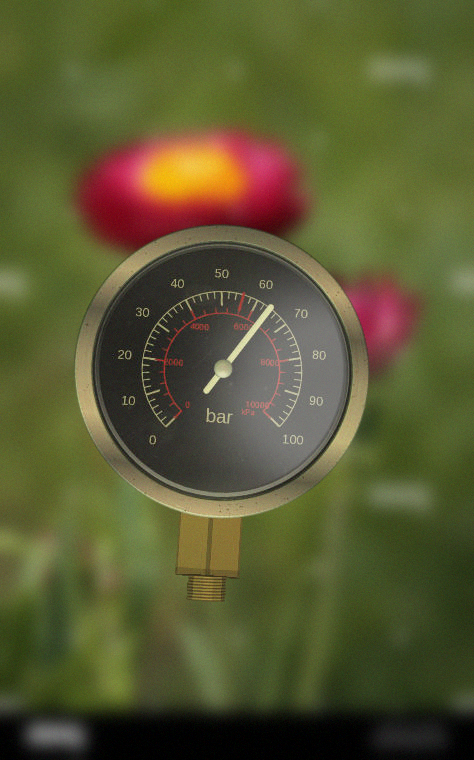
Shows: 64 (bar)
